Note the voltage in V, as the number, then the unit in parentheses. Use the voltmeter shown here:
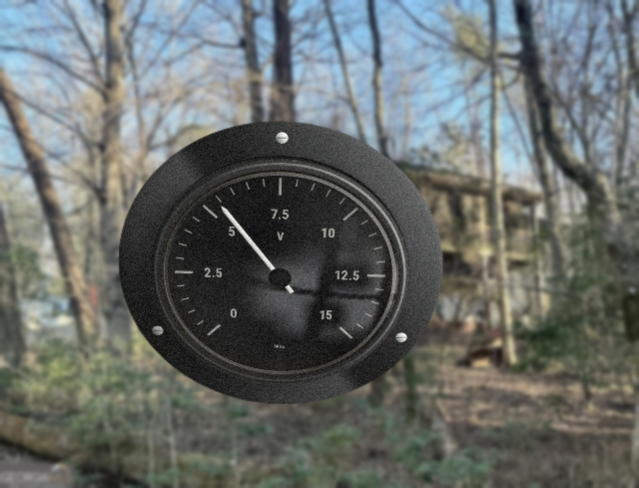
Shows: 5.5 (V)
